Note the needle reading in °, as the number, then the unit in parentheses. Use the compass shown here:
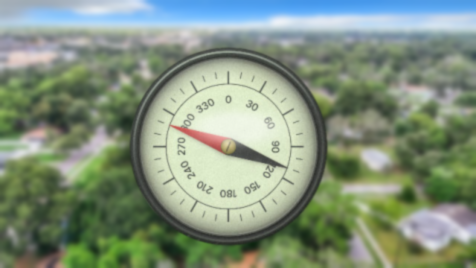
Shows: 290 (°)
